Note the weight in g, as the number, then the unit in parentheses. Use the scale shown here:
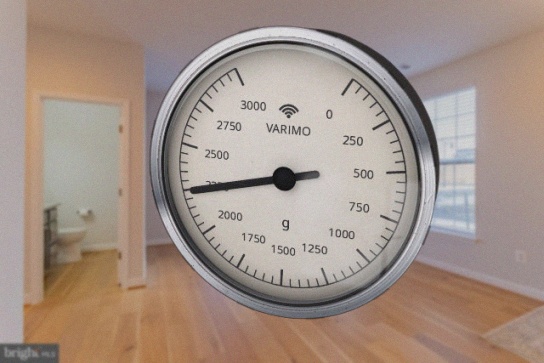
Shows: 2250 (g)
